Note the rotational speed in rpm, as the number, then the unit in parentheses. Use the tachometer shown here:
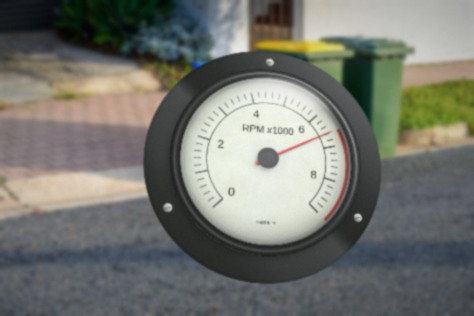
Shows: 6600 (rpm)
